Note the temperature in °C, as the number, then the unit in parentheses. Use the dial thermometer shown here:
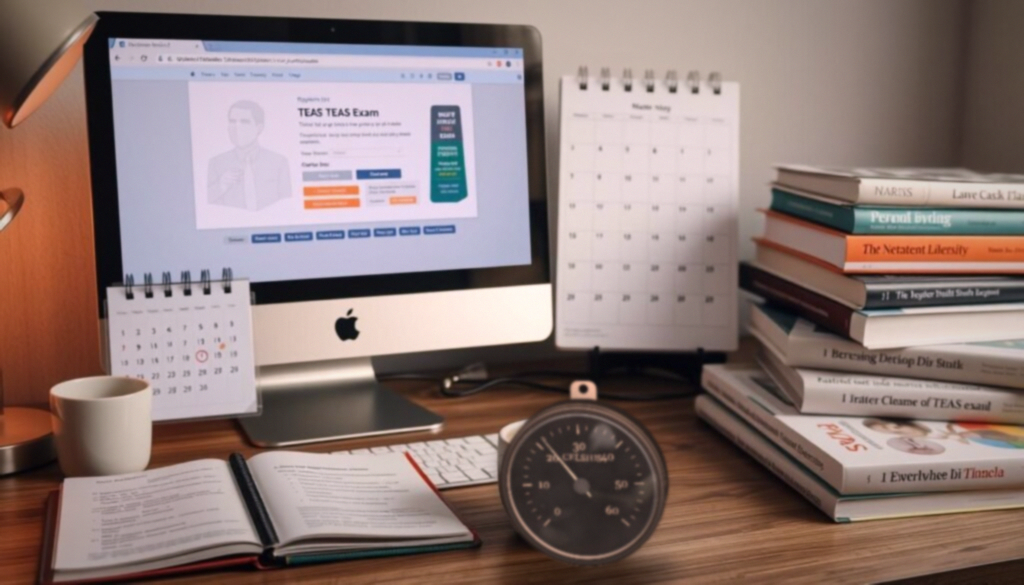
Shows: 22 (°C)
